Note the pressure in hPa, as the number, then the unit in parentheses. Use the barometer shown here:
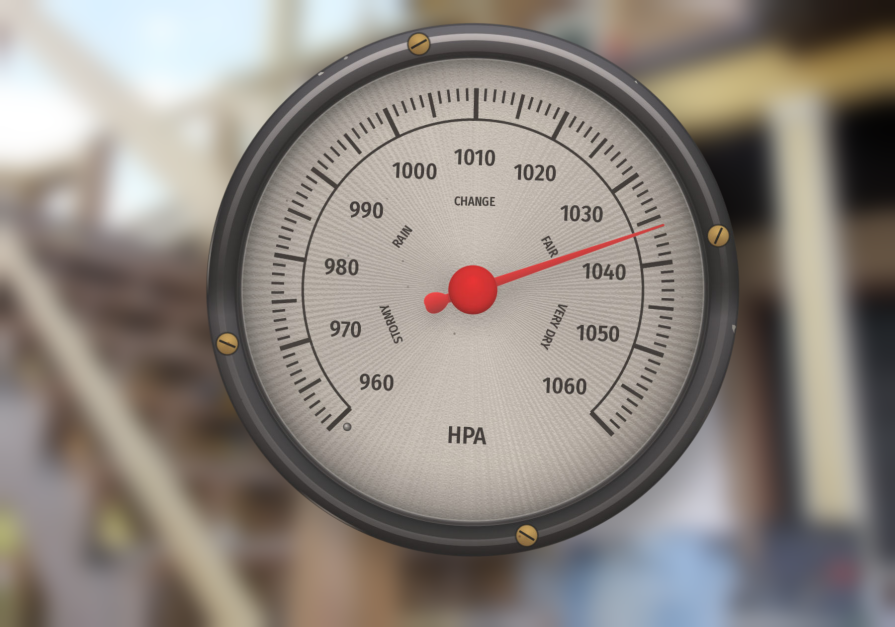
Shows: 1036 (hPa)
